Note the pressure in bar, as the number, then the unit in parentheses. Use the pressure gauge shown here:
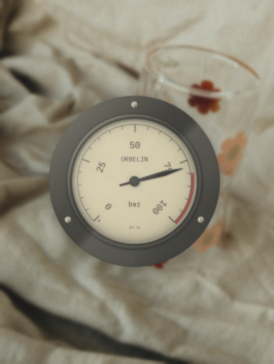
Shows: 77.5 (bar)
